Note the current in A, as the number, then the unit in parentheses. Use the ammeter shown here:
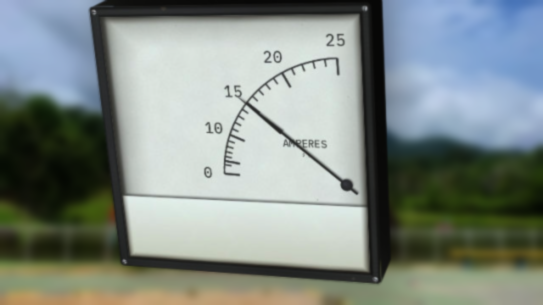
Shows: 15 (A)
